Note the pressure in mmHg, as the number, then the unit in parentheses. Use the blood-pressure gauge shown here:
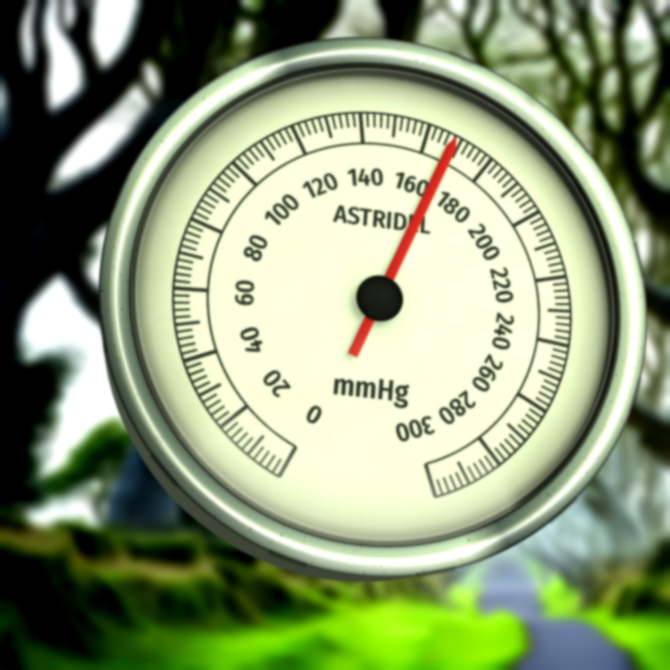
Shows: 168 (mmHg)
